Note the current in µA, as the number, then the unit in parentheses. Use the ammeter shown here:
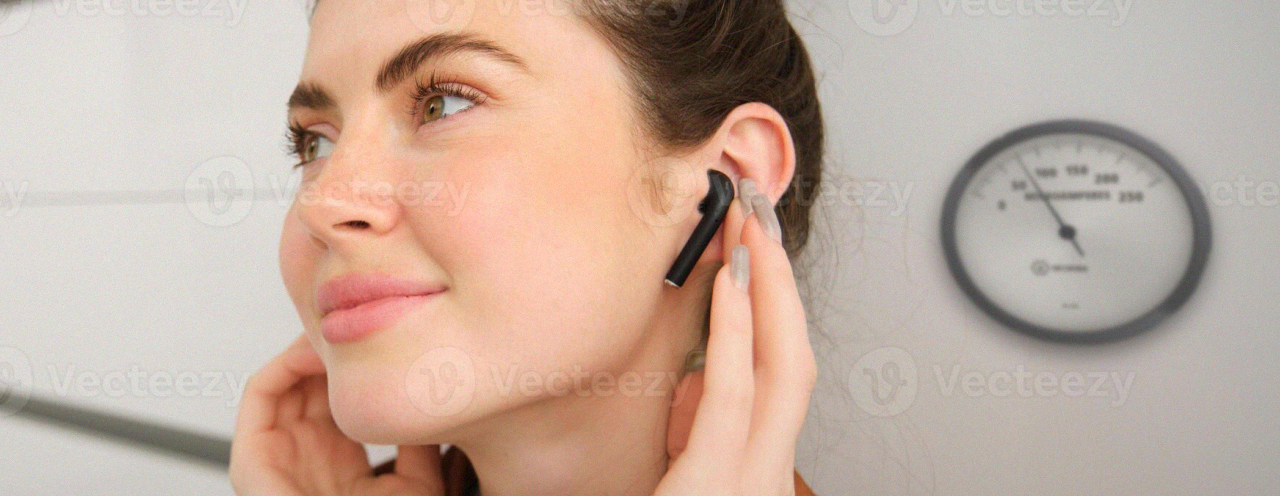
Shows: 75 (µA)
